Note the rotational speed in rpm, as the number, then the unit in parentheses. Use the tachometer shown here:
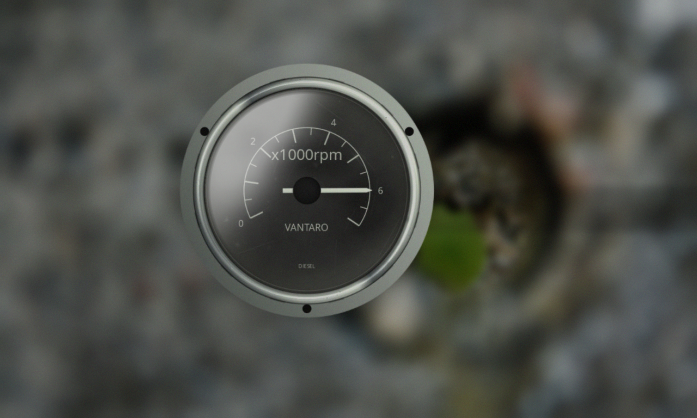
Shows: 6000 (rpm)
